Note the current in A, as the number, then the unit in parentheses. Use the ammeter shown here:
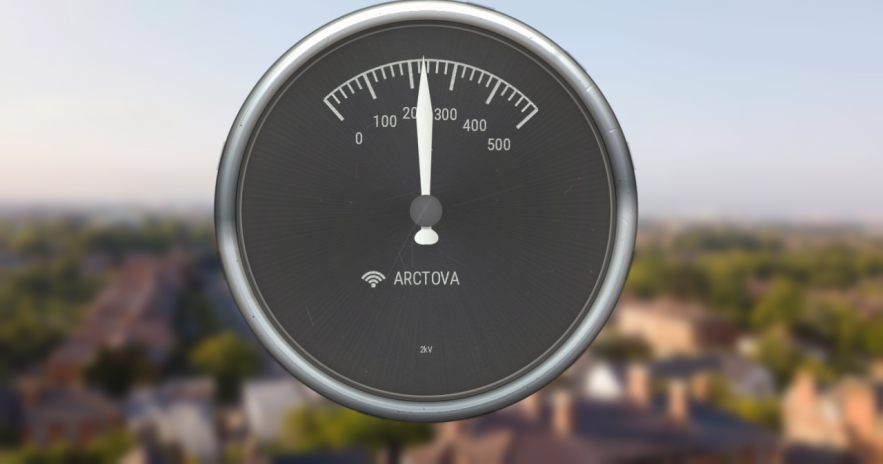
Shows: 230 (A)
